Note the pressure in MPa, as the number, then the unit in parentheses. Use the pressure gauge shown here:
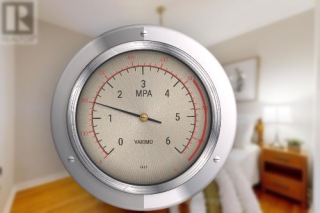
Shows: 1.4 (MPa)
